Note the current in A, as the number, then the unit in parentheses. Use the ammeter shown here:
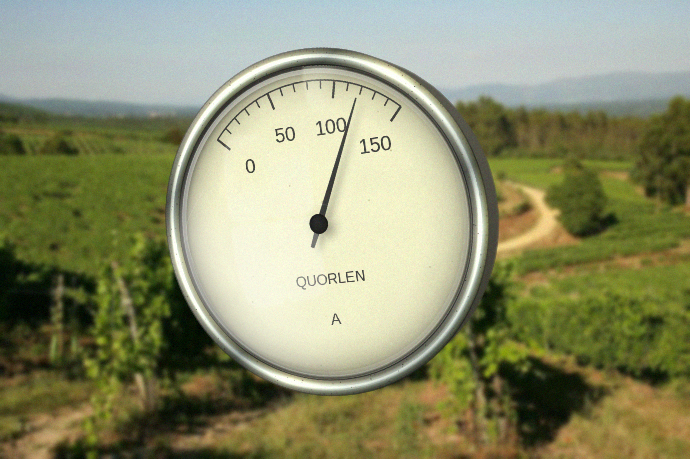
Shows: 120 (A)
